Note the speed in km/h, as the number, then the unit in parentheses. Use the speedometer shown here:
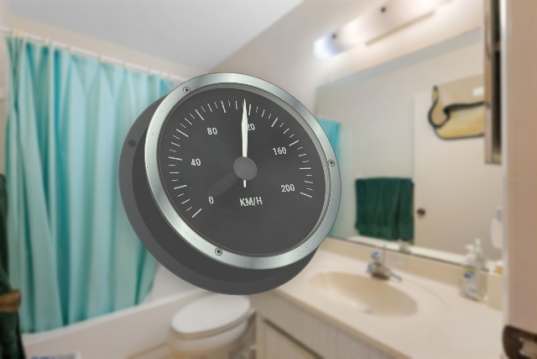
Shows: 115 (km/h)
